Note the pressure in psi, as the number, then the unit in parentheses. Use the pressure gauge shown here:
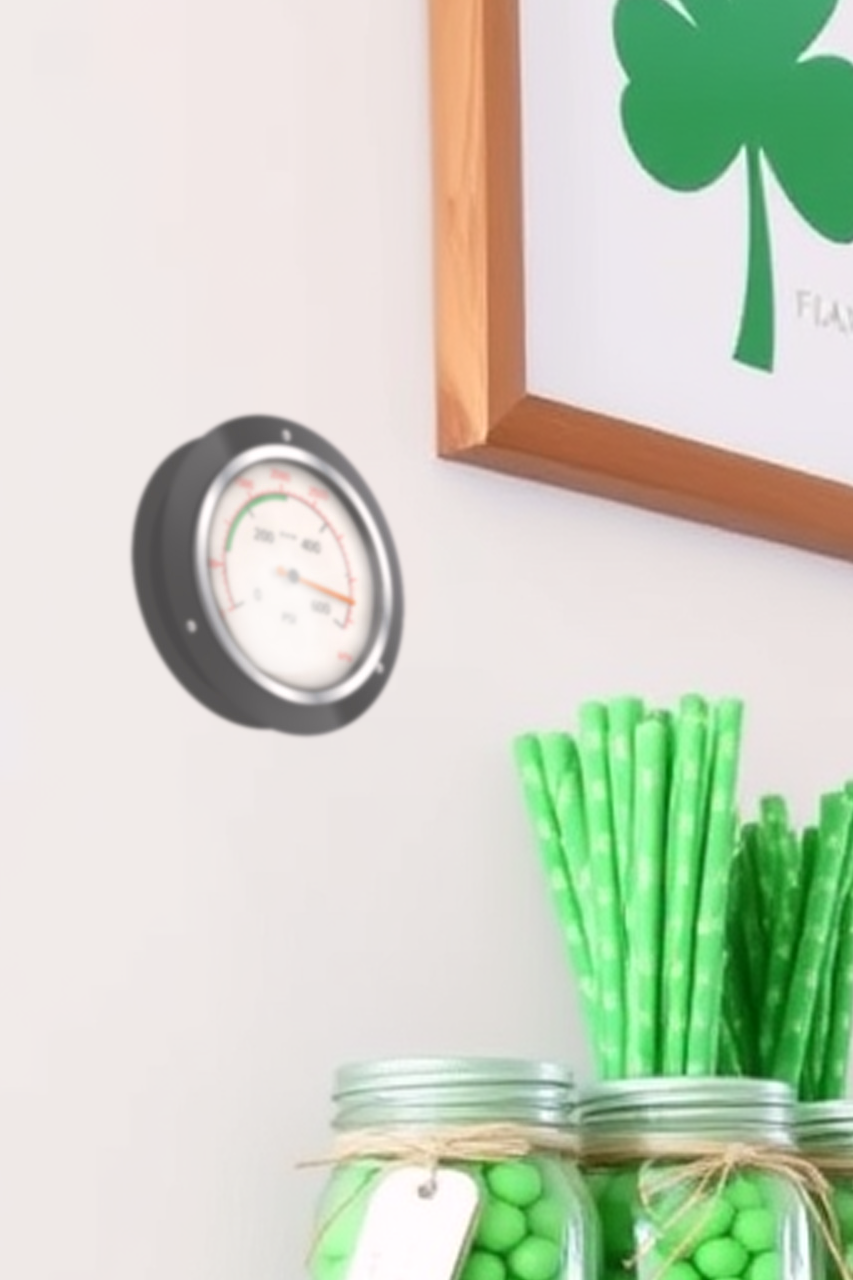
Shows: 550 (psi)
